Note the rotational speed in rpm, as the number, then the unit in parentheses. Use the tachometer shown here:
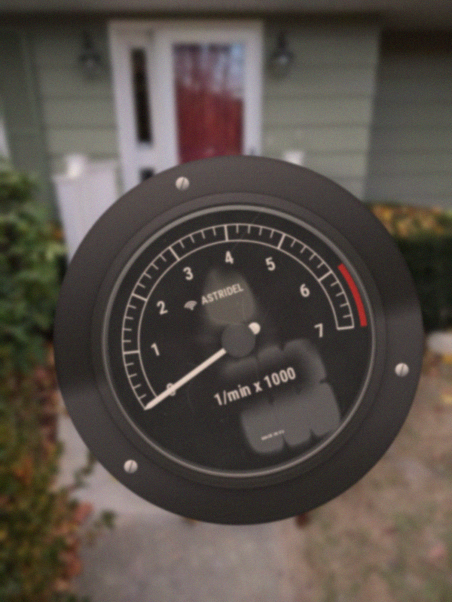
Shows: 0 (rpm)
